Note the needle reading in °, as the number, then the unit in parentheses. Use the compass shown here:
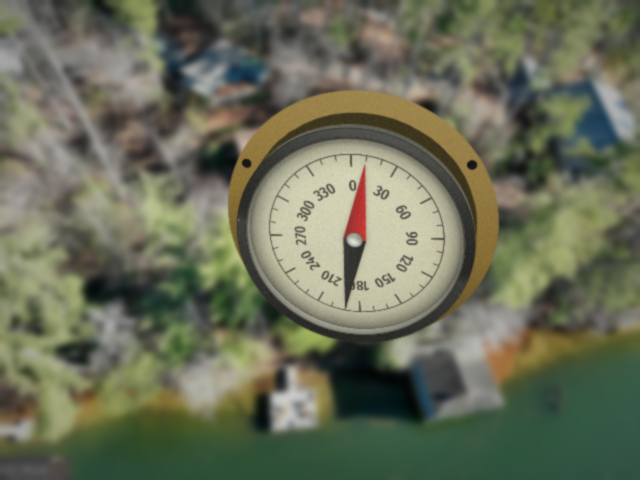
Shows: 10 (°)
